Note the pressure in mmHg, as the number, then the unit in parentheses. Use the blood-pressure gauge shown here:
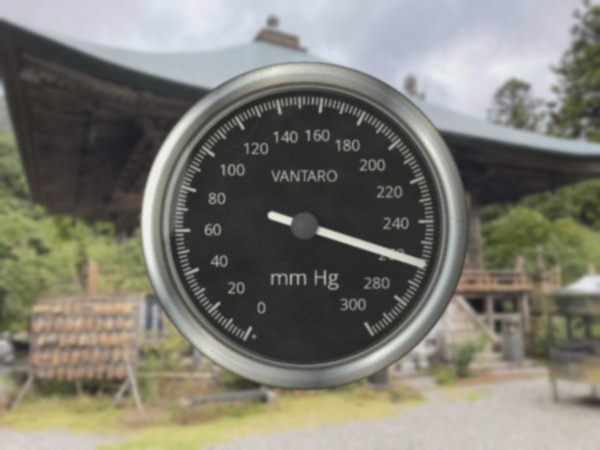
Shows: 260 (mmHg)
